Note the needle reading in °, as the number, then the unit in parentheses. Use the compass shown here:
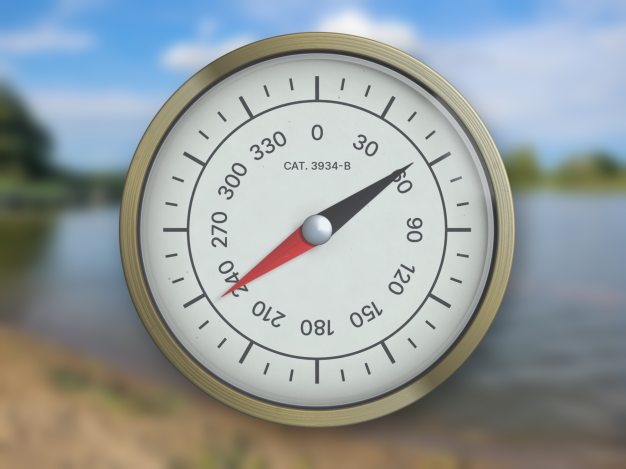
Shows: 235 (°)
